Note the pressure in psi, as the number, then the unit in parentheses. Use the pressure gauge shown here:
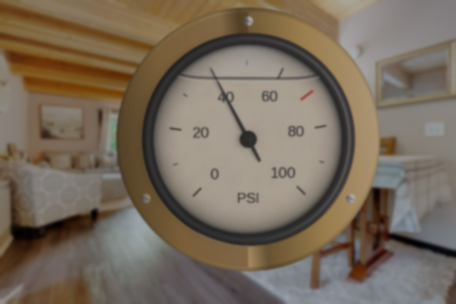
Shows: 40 (psi)
